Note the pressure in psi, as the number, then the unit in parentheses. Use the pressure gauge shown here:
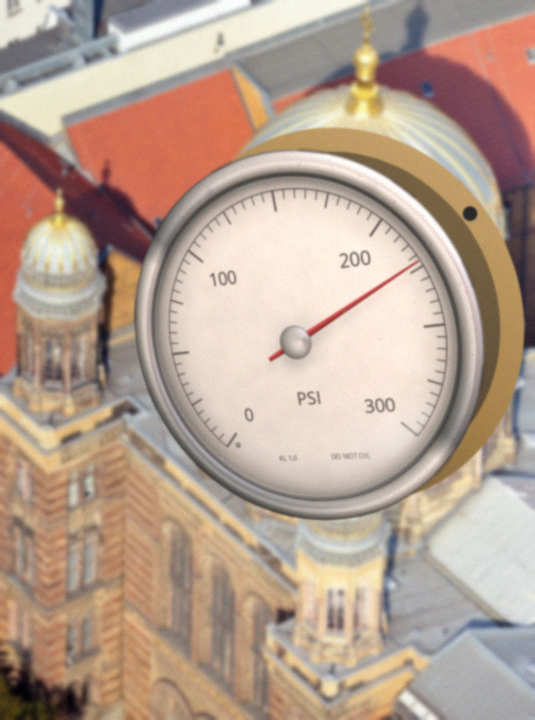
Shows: 222.5 (psi)
